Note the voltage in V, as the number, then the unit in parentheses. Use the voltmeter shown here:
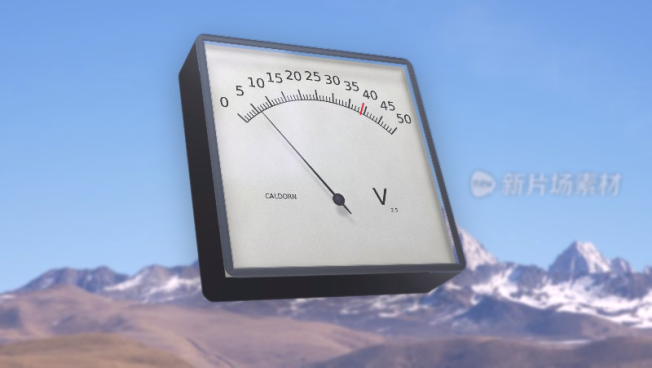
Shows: 5 (V)
